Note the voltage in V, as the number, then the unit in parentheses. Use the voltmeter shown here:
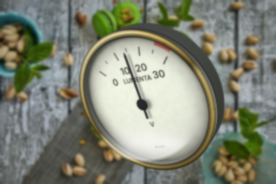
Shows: 15 (V)
